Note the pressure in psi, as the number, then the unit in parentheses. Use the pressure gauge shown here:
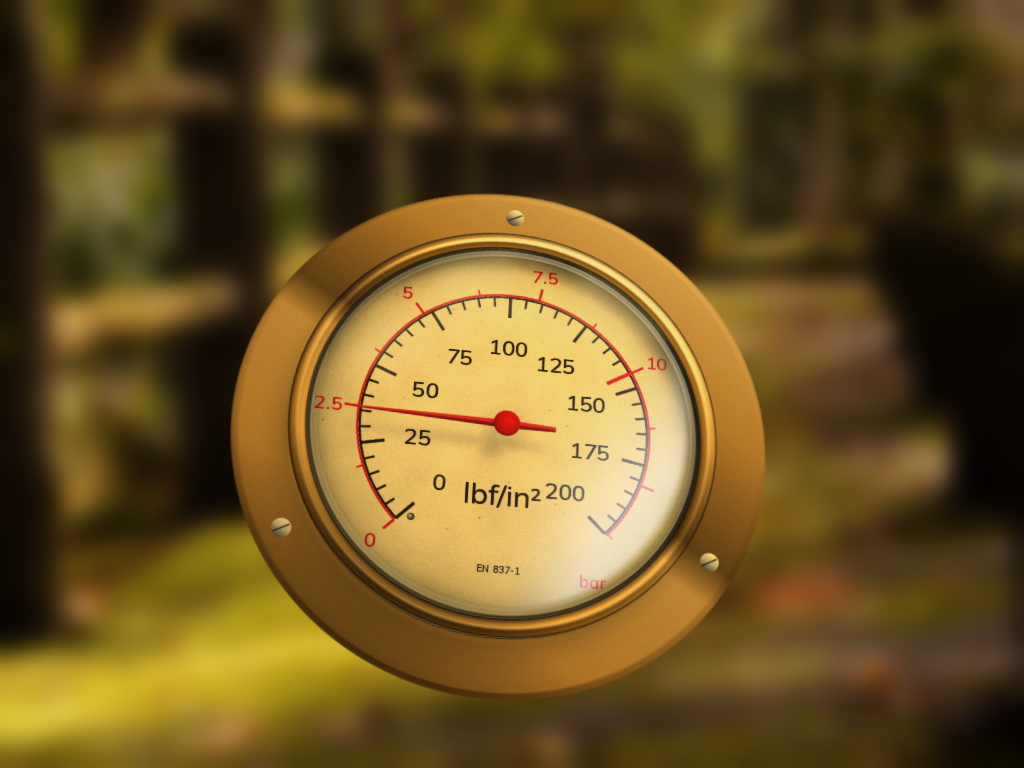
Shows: 35 (psi)
